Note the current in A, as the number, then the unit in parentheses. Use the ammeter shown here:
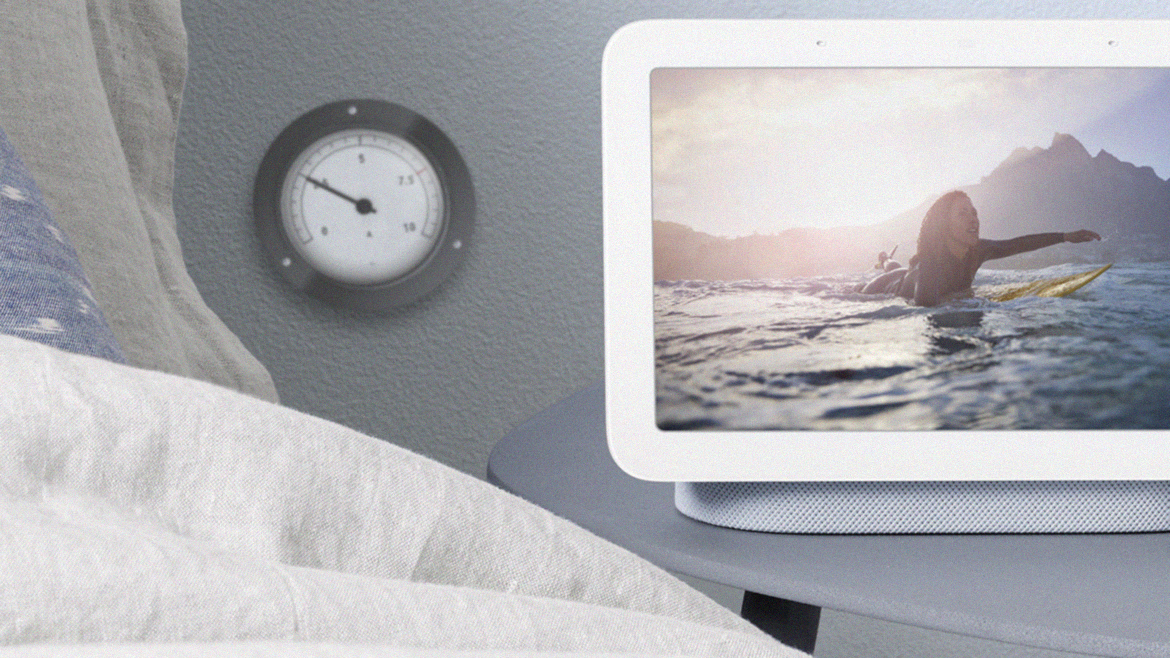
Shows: 2.5 (A)
